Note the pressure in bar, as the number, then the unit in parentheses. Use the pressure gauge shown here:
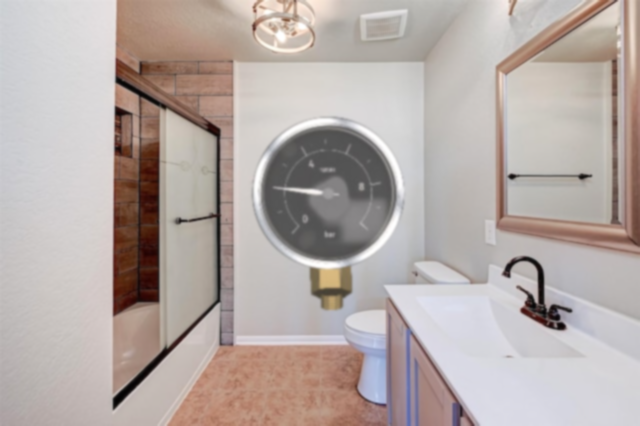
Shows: 2 (bar)
